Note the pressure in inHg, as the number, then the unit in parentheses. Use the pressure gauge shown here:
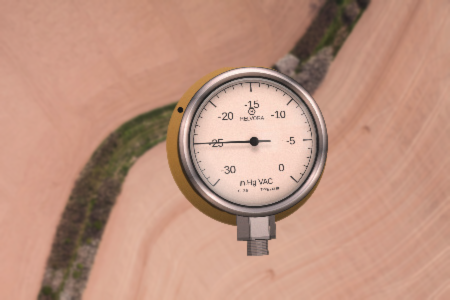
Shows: -25 (inHg)
